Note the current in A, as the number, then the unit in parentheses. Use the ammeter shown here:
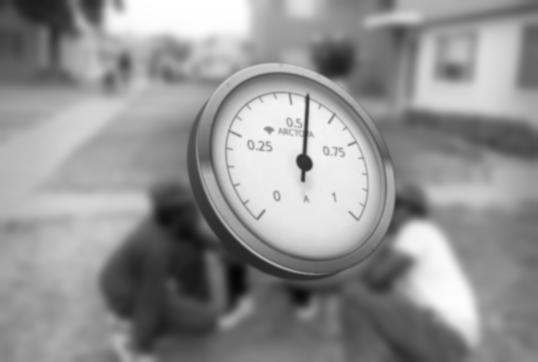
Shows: 0.55 (A)
